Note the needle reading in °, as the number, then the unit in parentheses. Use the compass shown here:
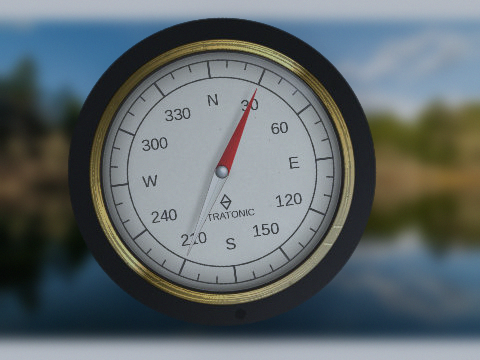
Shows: 30 (°)
